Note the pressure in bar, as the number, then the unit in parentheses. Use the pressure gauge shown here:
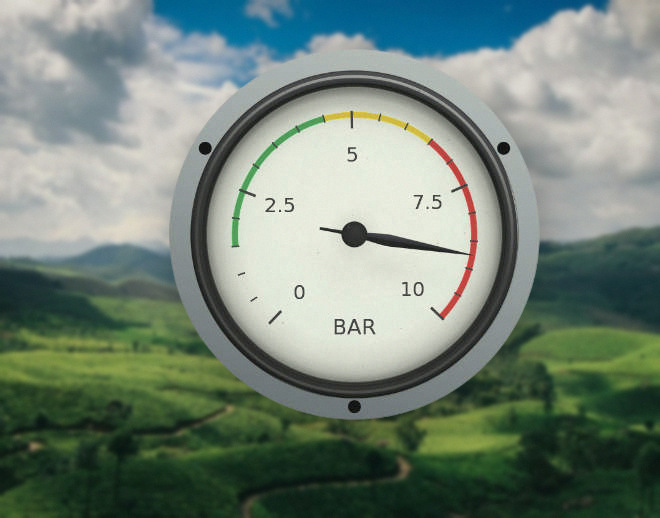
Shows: 8.75 (bar)
